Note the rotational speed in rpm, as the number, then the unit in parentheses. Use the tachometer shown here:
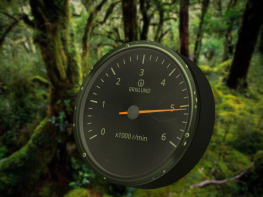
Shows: 5100 (rpm)
